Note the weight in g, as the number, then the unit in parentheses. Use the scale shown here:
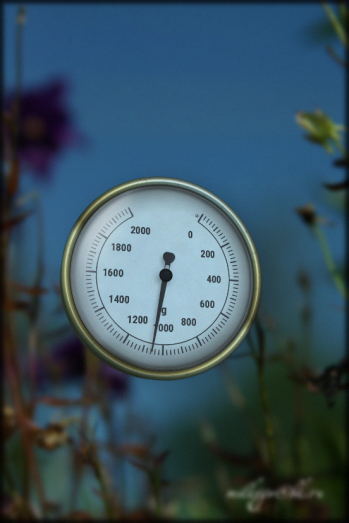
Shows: 1060 (g)
